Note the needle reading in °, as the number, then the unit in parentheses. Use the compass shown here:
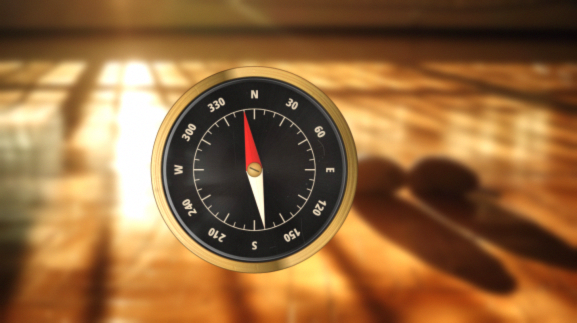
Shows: 350 (°)
